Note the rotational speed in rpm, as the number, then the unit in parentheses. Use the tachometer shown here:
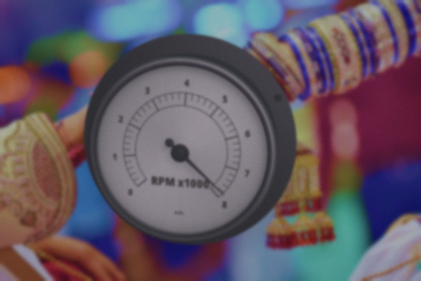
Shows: 7800 (rpm)
